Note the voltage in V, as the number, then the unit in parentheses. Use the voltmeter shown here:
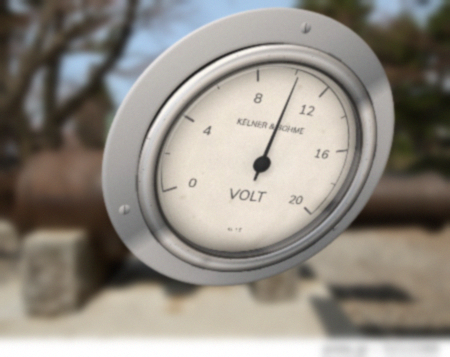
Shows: 10 (V)
